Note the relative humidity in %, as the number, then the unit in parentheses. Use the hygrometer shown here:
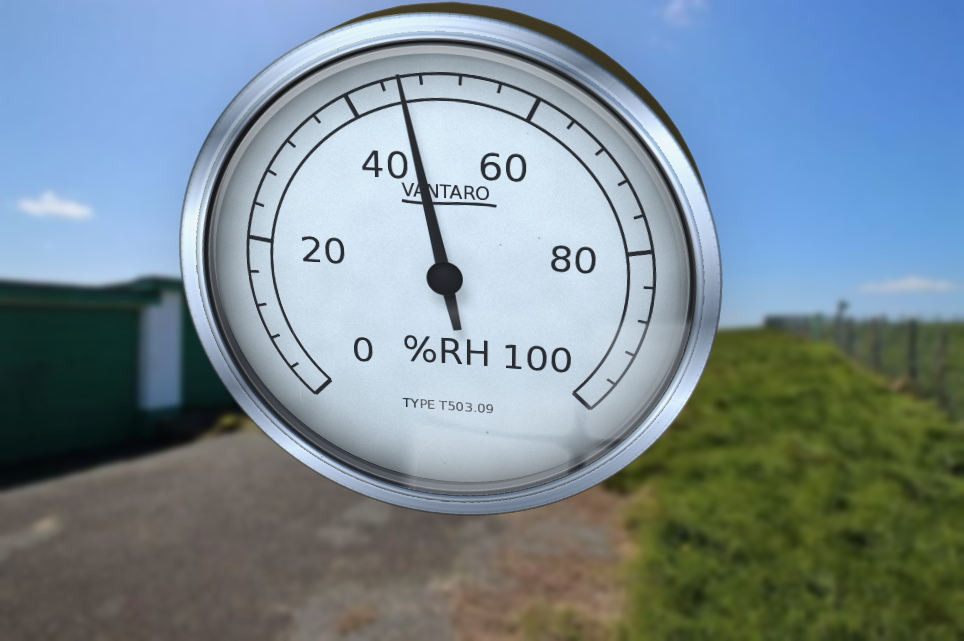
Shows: 46 (%)
